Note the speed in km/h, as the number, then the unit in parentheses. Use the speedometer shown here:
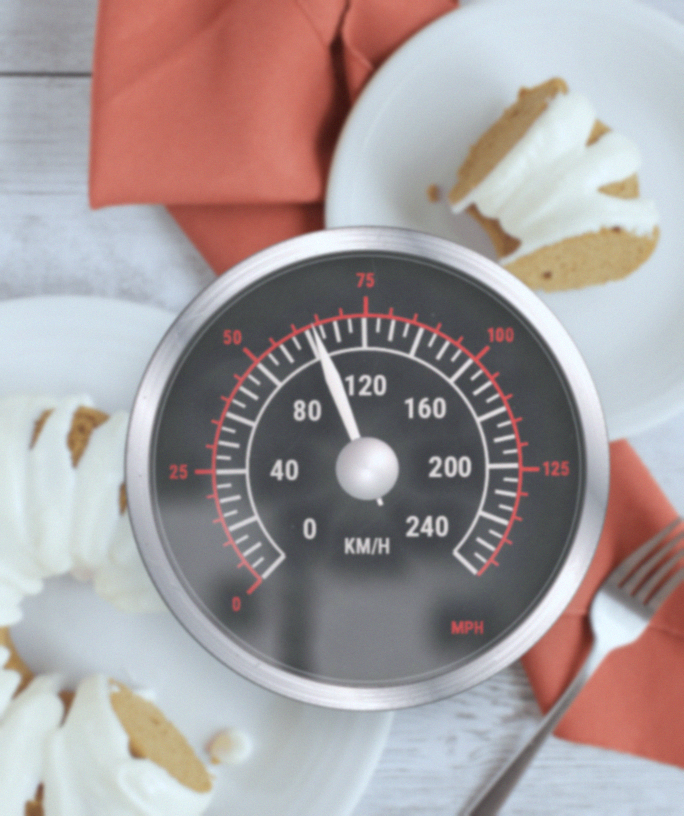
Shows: 102.5 (km/h)
